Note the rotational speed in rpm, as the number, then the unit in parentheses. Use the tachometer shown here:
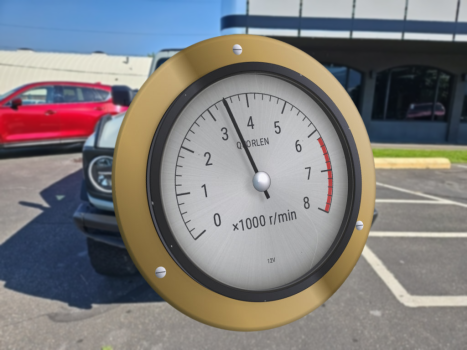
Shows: 3400 (rpm)
